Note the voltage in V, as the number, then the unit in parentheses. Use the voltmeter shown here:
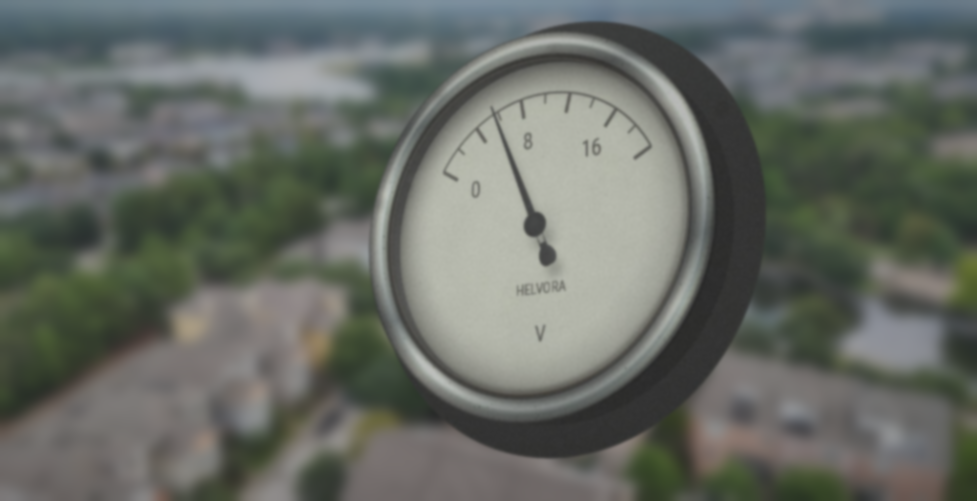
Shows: 6 (V)
